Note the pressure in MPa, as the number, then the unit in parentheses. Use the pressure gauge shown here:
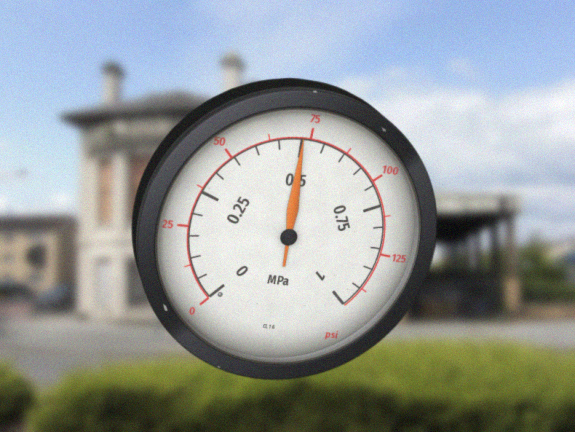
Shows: 0.5 (MPa)
